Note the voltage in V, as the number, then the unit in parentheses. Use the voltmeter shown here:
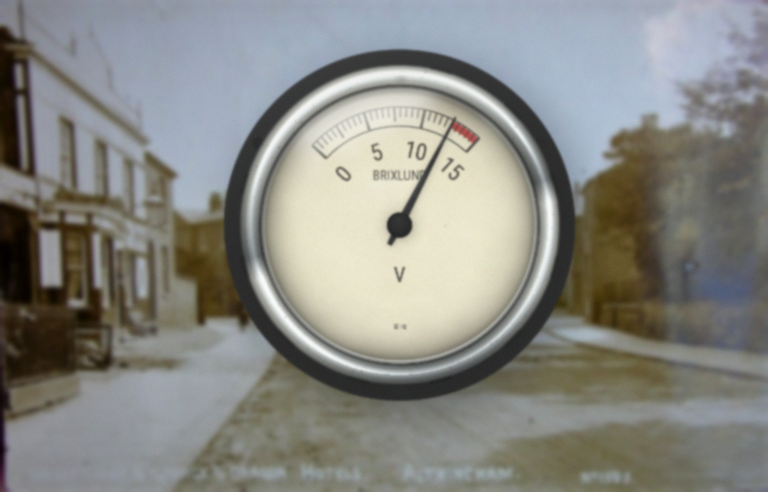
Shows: 12.5 (V)
